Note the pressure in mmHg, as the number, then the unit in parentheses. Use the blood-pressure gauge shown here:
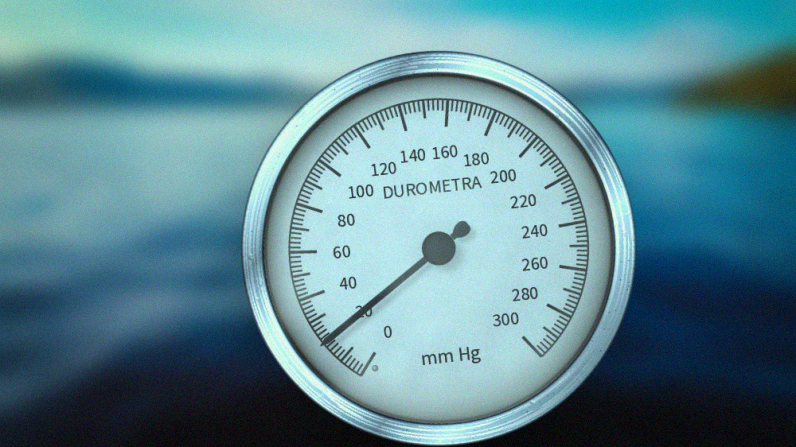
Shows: 20 (mmHg)
